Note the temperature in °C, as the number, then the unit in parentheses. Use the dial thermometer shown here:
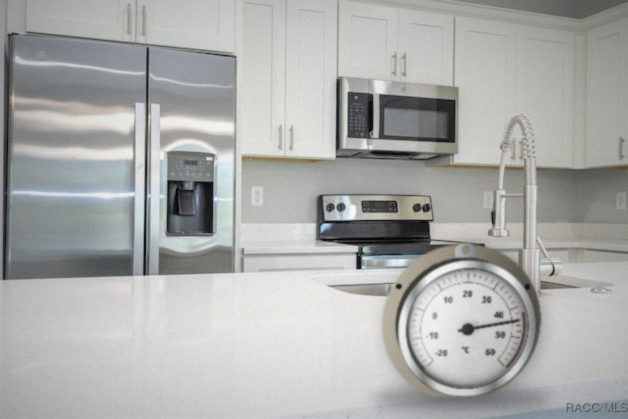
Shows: 44 (°C)
